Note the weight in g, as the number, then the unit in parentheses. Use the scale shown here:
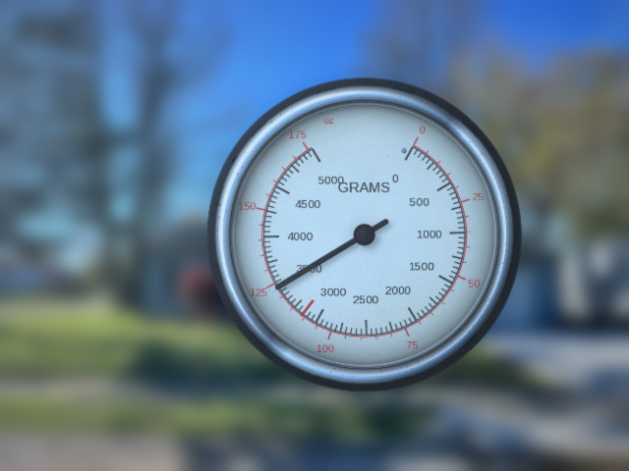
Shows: 3500 (g)
